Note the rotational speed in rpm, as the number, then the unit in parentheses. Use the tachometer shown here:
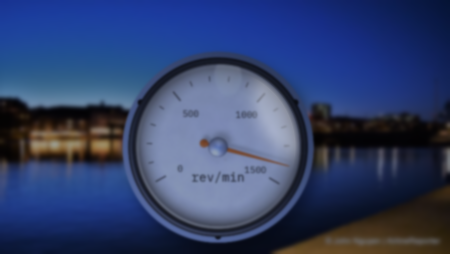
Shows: 1400 (rpm)
